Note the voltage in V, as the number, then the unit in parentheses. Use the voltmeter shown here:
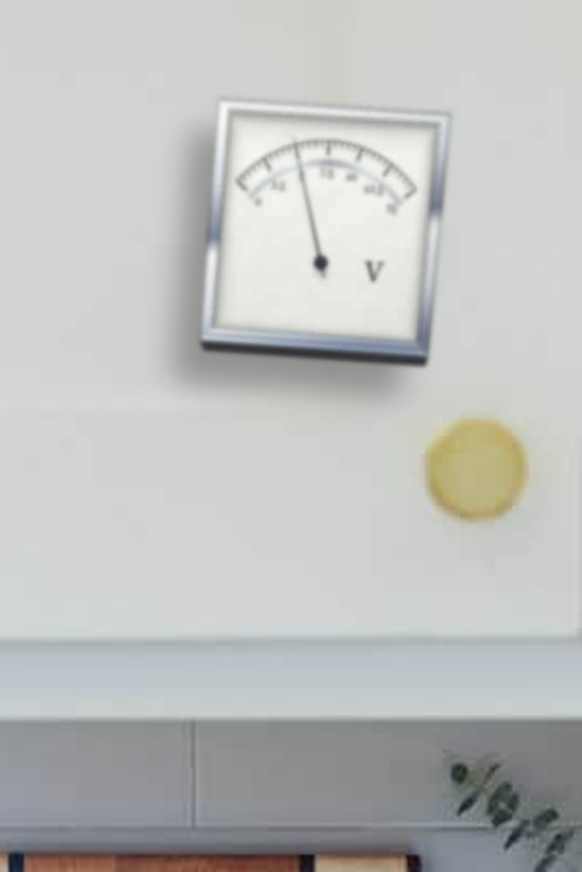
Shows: 5 (V)
